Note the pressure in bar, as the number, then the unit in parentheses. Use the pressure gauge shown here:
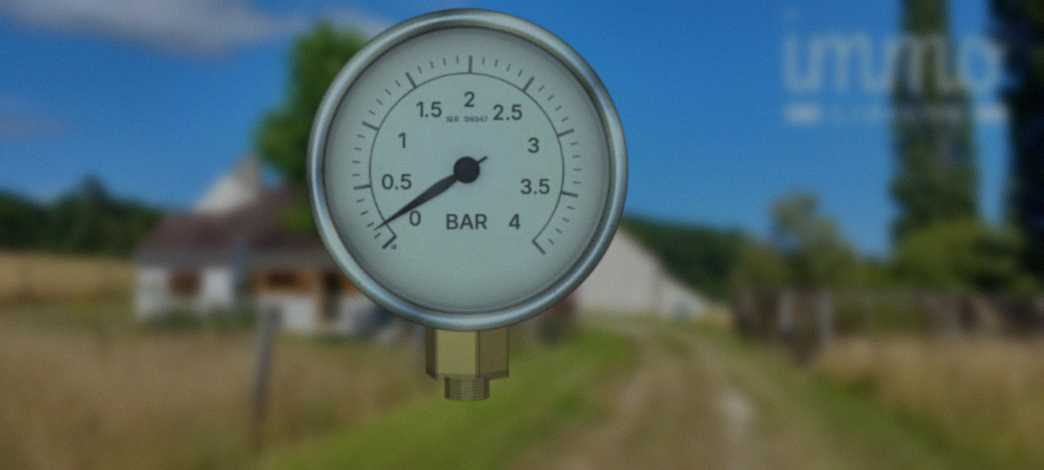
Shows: 0.15 (bar)
